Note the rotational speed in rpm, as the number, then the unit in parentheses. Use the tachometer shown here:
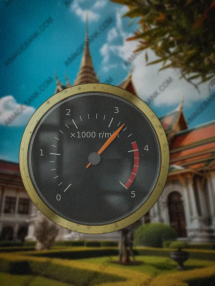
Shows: 3300 (rpm)
